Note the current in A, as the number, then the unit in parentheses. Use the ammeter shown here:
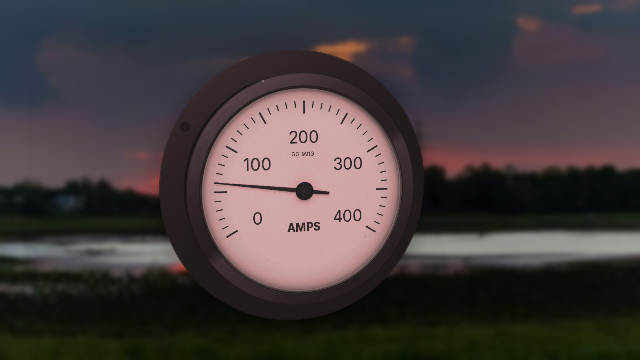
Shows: 60 (A)
